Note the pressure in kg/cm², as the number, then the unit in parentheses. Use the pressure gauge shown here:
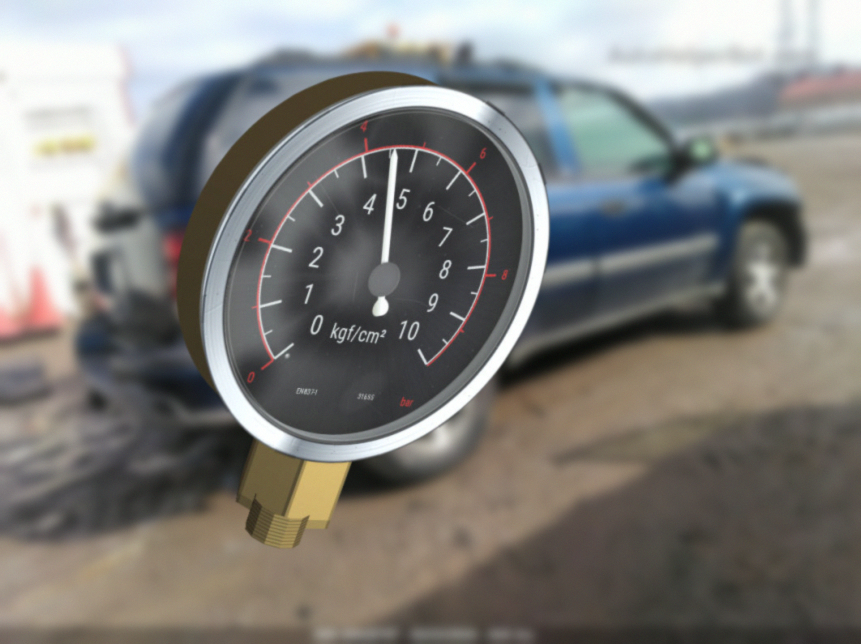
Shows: 4.5 (kg/cm²)
